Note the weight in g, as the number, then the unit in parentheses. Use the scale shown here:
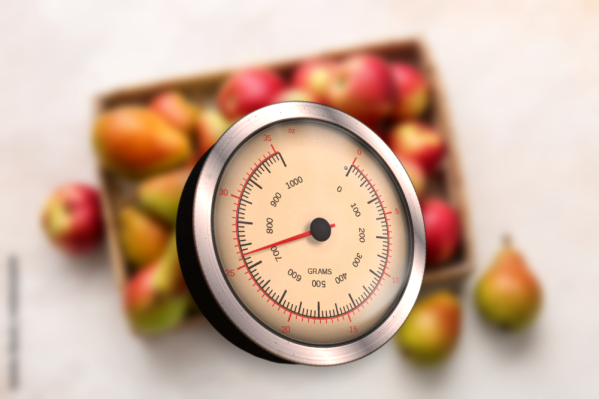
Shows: 730 (g)
